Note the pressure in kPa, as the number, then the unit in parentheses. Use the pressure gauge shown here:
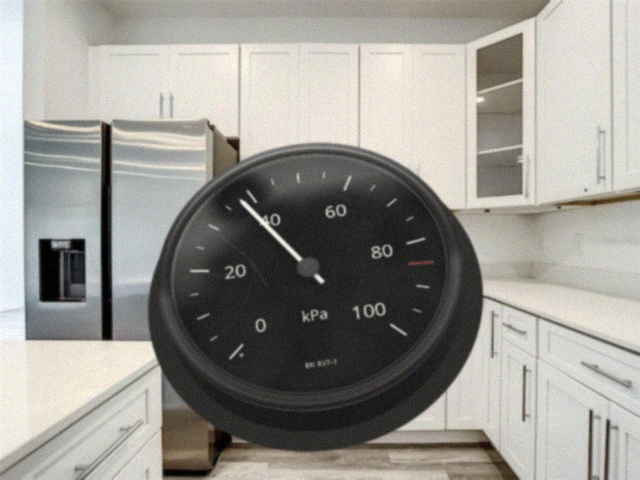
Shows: 37.5 (kPa)
